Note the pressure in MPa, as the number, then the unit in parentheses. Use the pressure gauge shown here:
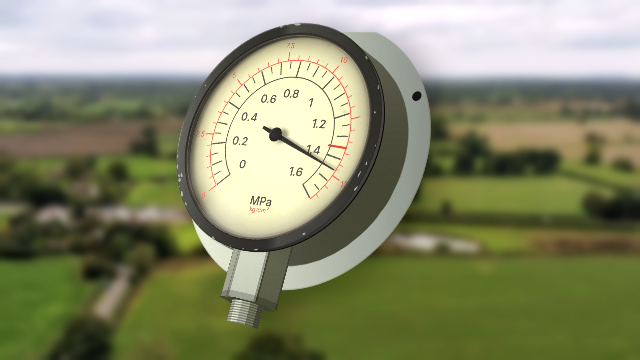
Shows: 1.45 (MPa)
